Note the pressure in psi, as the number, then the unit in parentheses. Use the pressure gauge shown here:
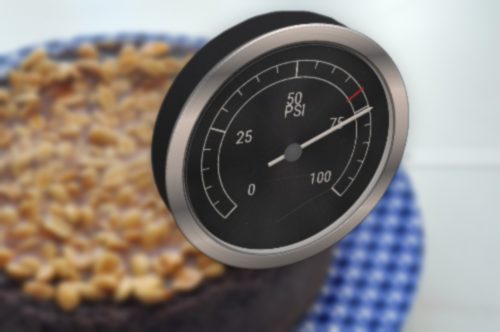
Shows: 75 (psi)
